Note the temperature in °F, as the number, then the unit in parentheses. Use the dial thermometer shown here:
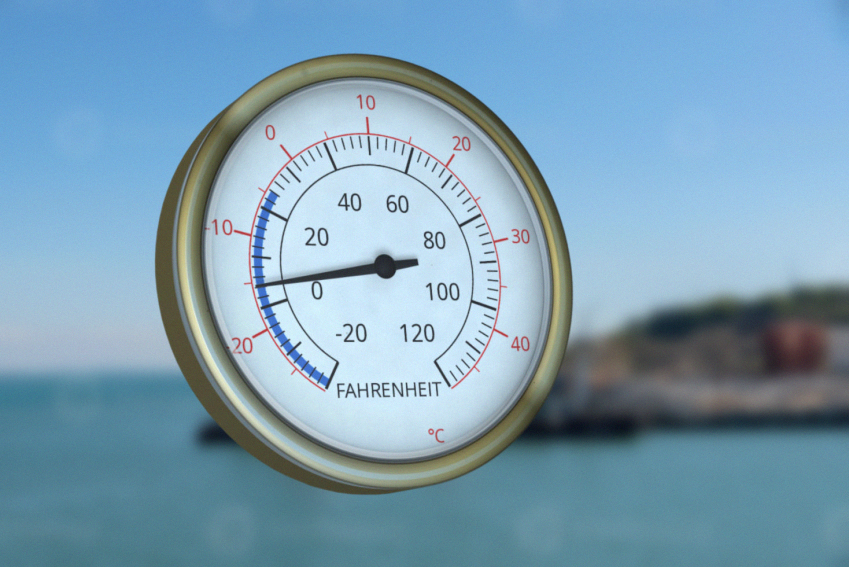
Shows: 4 (°F)
